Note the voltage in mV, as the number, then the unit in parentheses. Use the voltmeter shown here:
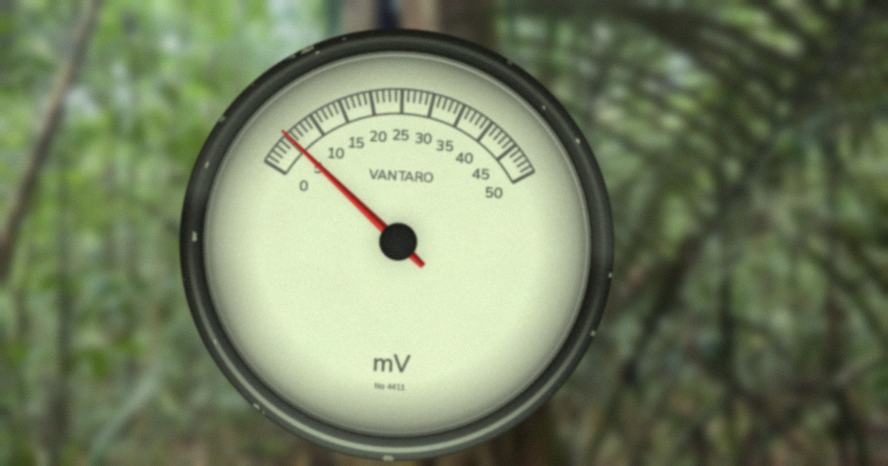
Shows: 5 (mV)
